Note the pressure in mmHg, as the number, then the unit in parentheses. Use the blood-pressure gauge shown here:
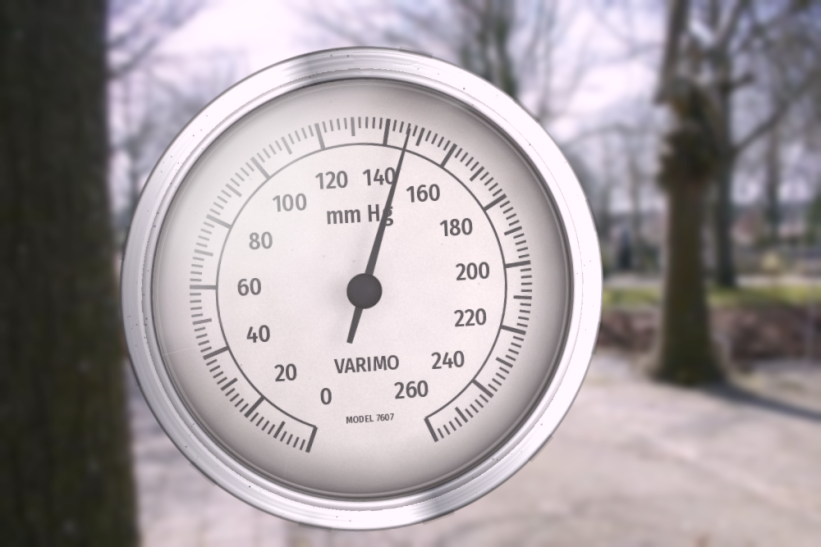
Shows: 146 (mmHg)
